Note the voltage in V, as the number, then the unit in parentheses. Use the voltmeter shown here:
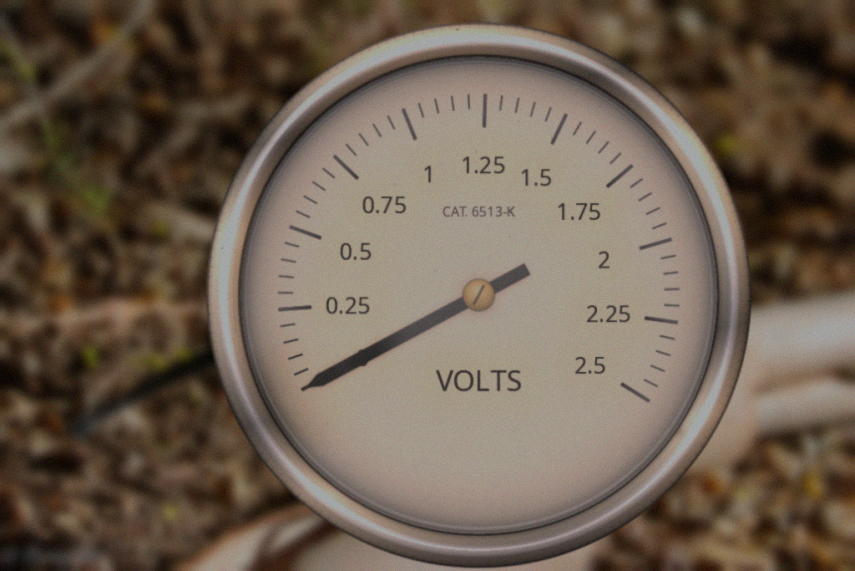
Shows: 0 (V)
